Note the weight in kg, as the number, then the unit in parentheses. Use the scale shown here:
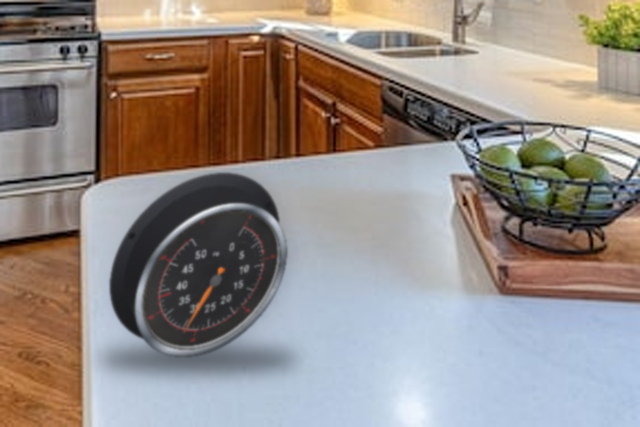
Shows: 30 (kg)
